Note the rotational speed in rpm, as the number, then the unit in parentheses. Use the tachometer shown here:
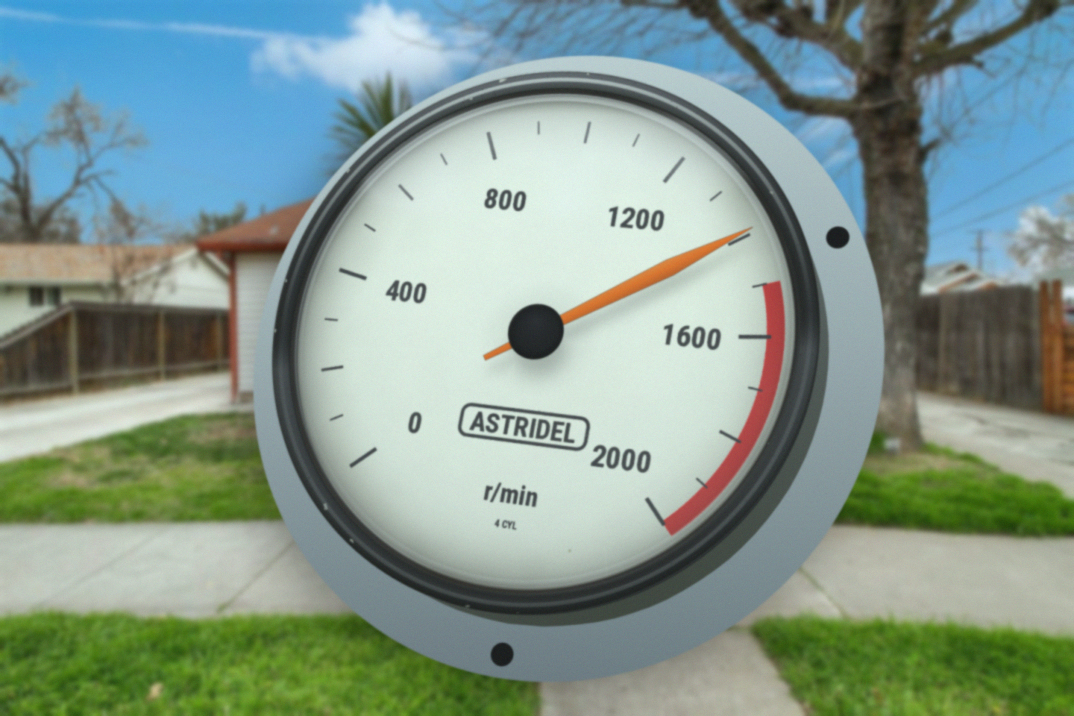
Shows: 1400 (rpm)
